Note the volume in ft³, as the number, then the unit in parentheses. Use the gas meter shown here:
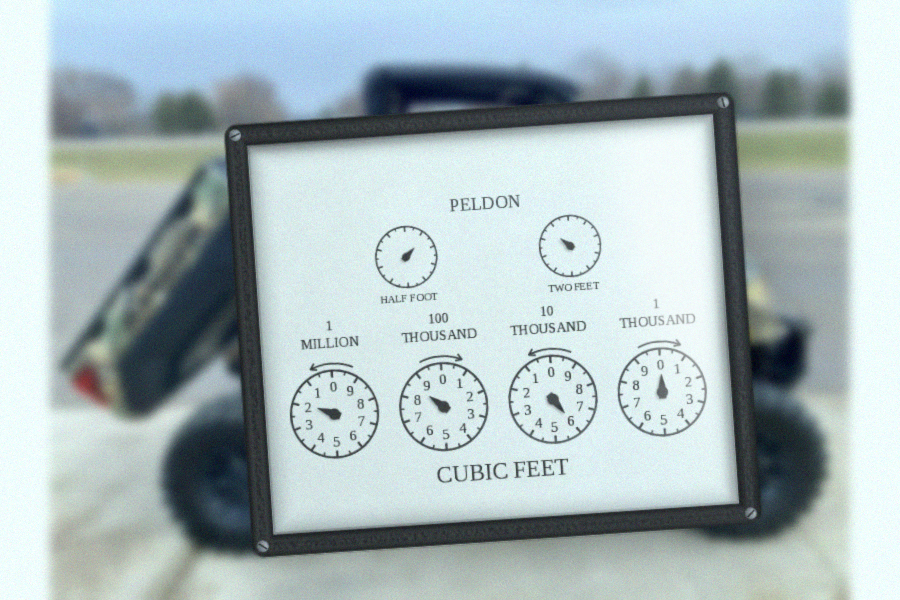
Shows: 186000 (ft³)
